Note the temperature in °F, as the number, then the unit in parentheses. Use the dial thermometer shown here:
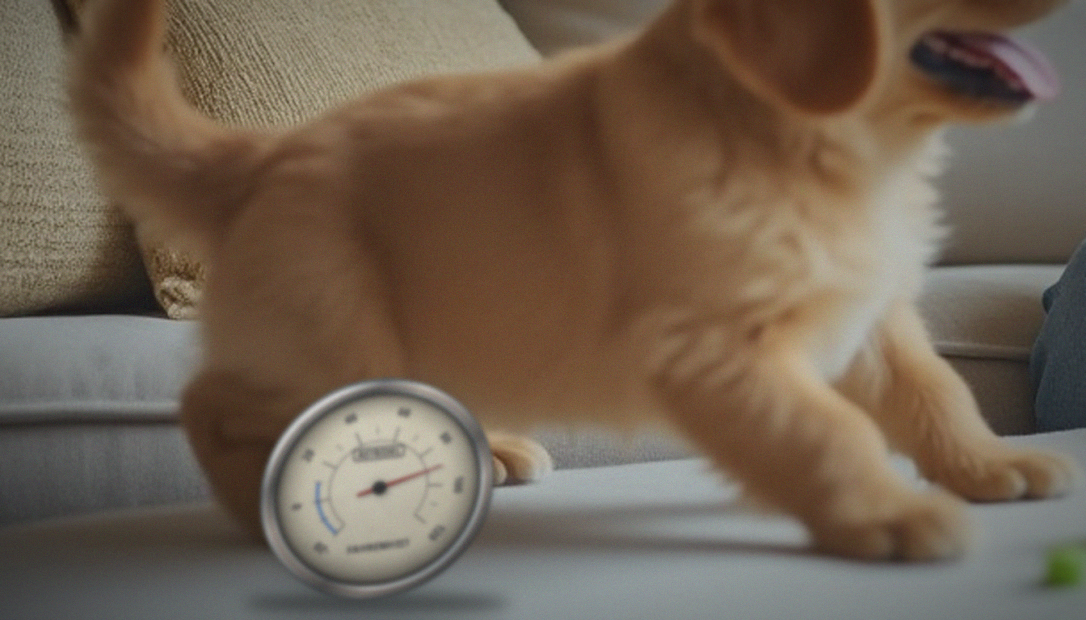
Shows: 90 (°F)
